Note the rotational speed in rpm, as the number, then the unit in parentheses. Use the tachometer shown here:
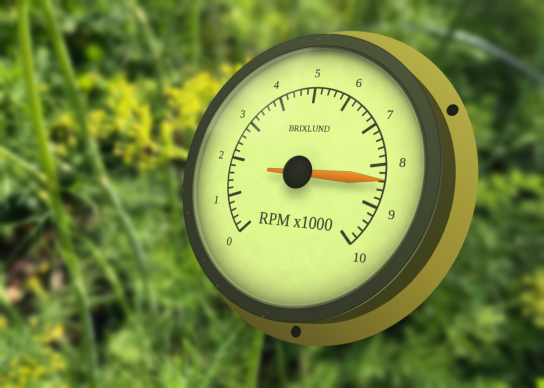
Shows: 8400 (rpm)
